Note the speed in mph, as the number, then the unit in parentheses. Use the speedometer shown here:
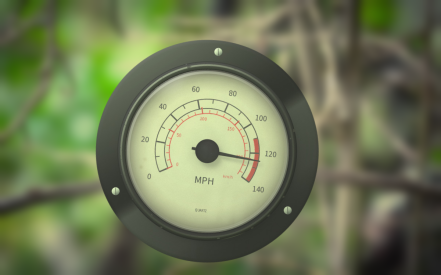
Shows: 125 (mph)
